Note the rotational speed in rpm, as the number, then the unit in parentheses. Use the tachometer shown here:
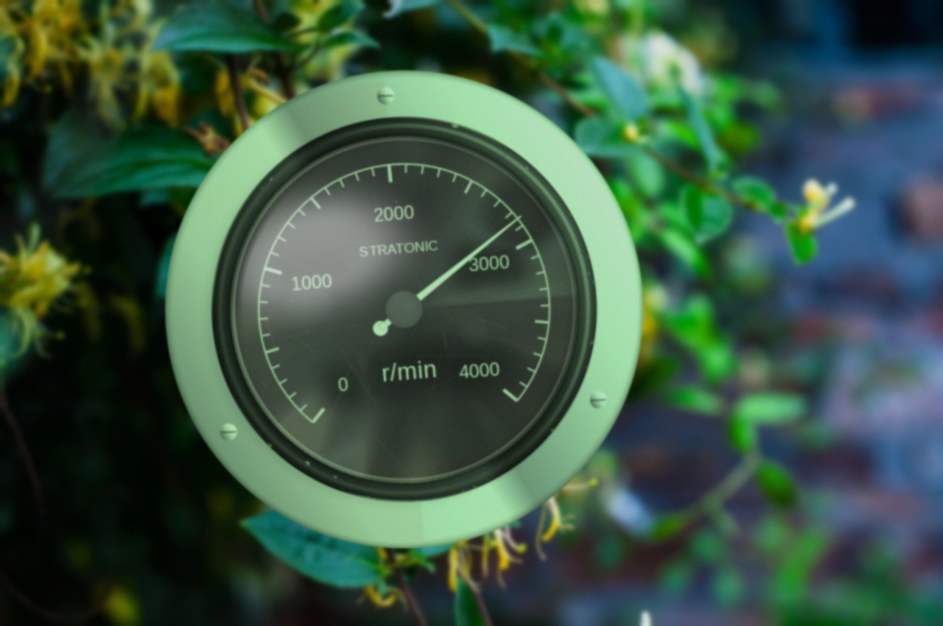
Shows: 2850 (rpm)
